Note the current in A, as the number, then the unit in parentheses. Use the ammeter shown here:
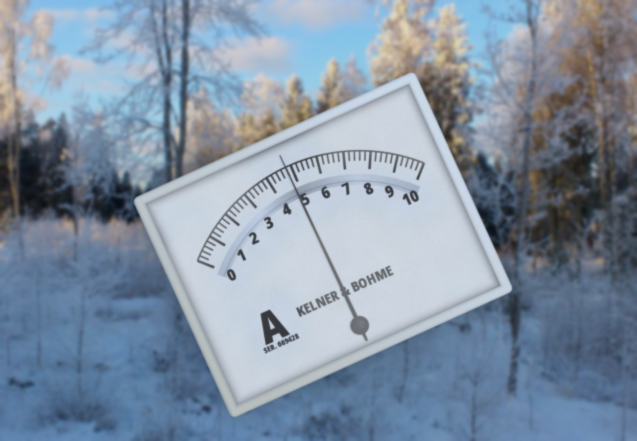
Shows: 4.8 (A)
